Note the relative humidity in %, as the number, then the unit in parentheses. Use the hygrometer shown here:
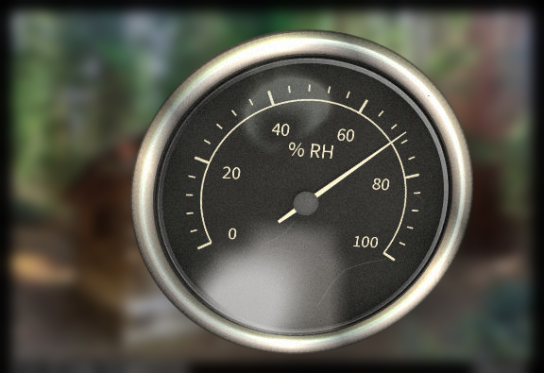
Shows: 70 (%)
